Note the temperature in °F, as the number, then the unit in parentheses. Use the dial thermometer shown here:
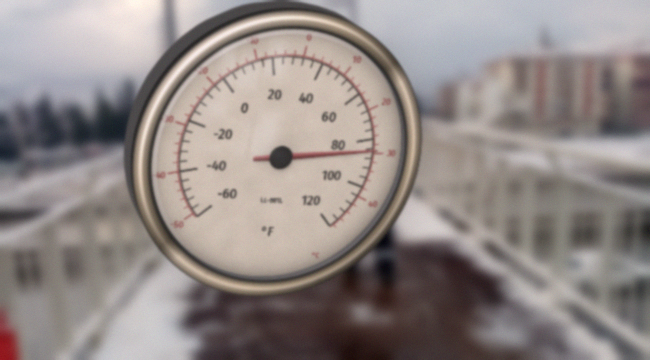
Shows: 84 (°F)
